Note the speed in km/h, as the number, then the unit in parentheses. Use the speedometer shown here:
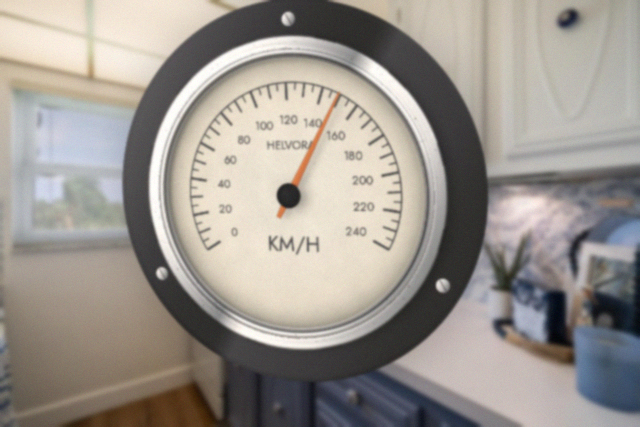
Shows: 150 (km/h)
